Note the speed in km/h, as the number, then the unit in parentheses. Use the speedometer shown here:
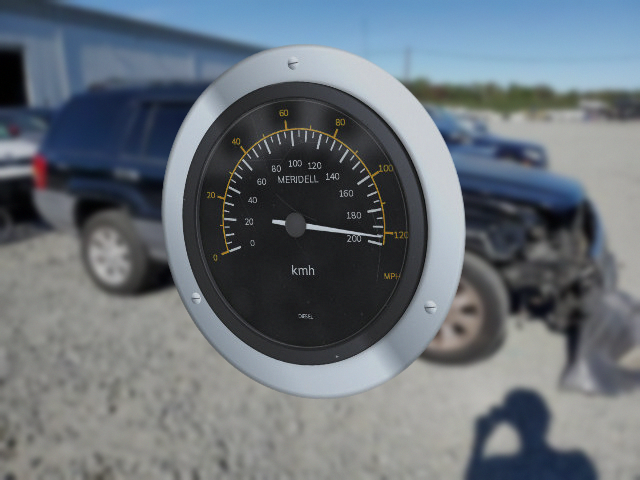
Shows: 195 (km/h)
